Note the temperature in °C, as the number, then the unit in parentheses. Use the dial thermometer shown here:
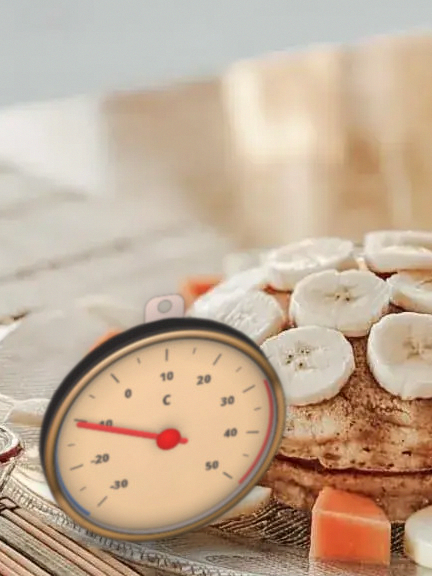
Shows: -10 (°C)
